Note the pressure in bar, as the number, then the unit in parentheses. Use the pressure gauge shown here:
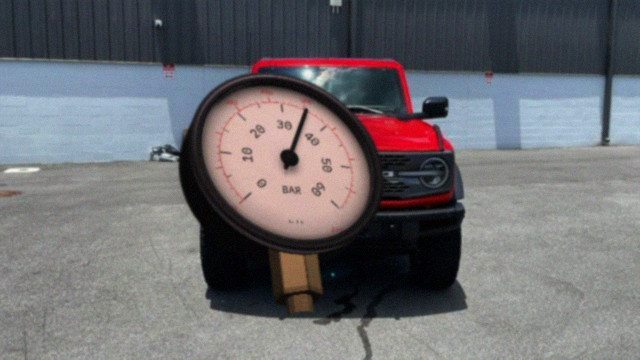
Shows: 35 (bar)
